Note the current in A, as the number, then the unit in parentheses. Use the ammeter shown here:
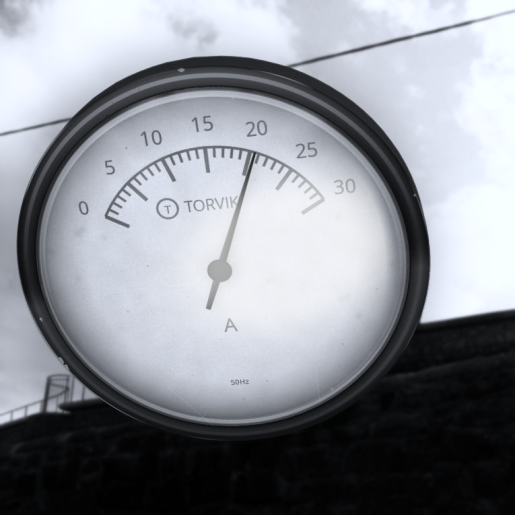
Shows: 20.5 (A)
